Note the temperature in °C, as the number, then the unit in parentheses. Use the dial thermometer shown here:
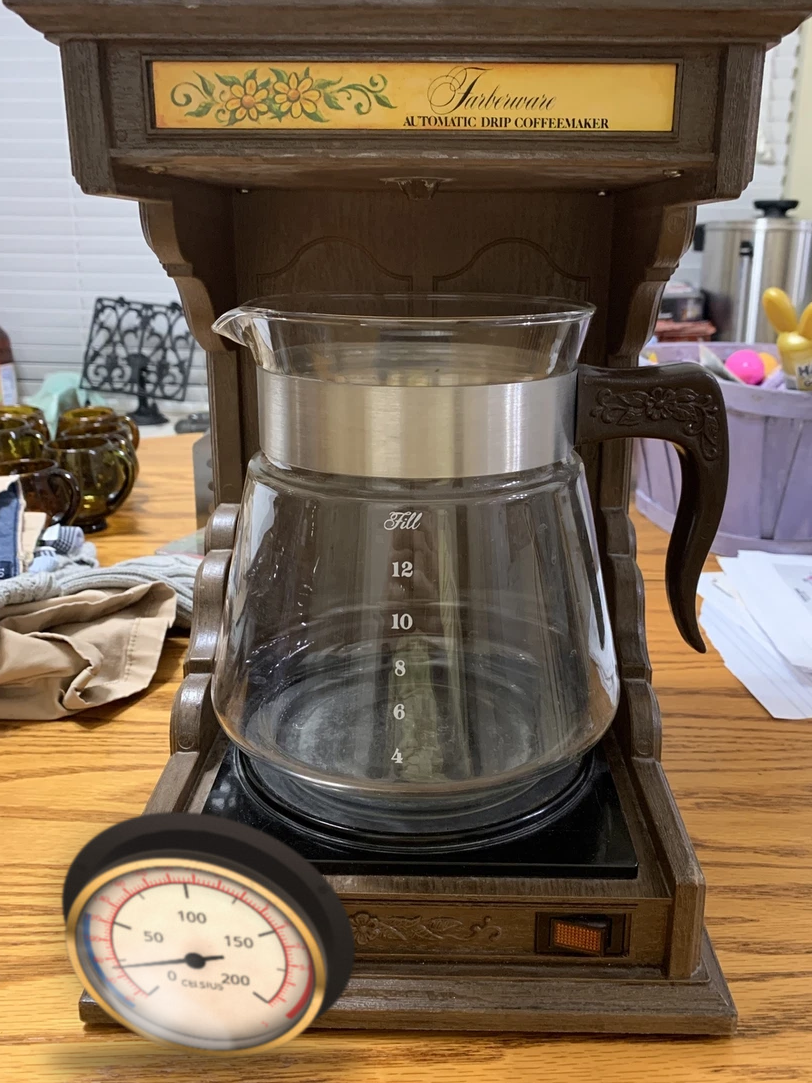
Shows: 25 (°C)
